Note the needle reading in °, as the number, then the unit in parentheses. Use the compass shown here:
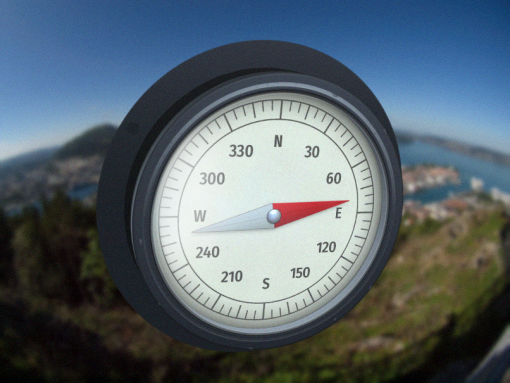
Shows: 80 (°)
